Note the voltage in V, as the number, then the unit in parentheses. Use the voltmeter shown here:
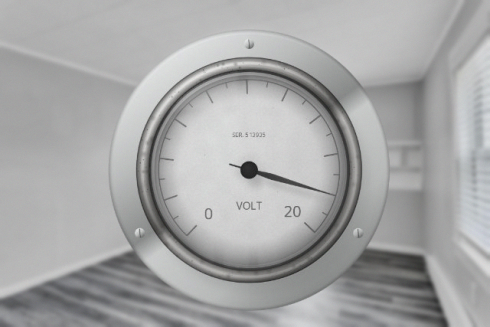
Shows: 18 (V)
